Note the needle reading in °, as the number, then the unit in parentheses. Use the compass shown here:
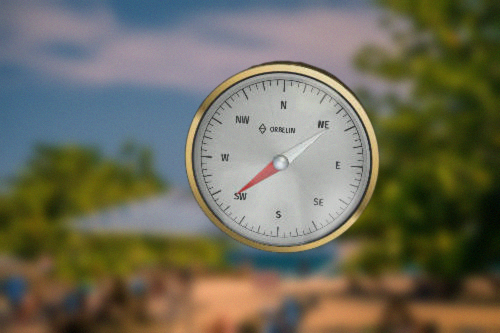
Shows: 230 (°)
